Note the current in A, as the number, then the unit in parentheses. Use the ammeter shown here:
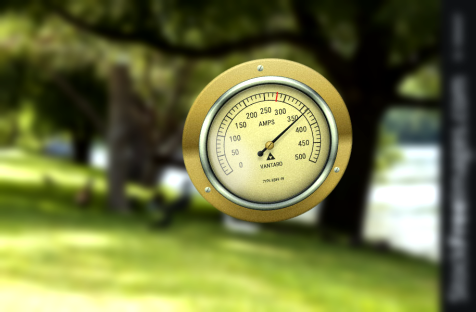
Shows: 360 (A)
